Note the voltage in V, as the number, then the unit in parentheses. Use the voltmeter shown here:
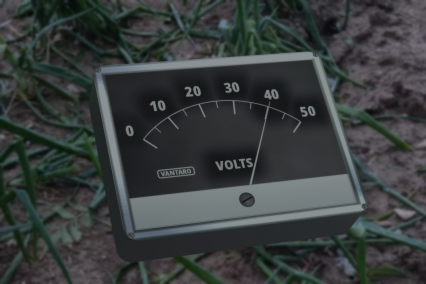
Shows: 40 (V)
